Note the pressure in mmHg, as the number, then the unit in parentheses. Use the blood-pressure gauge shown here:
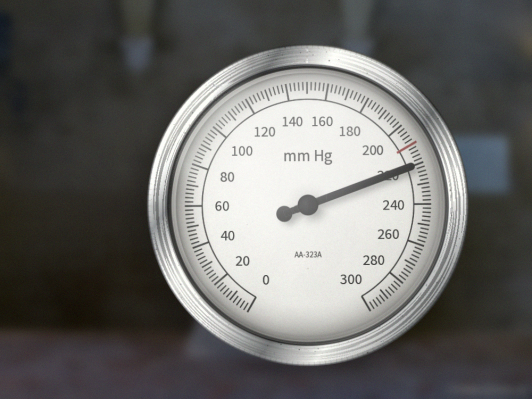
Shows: 220 (mmHg)
